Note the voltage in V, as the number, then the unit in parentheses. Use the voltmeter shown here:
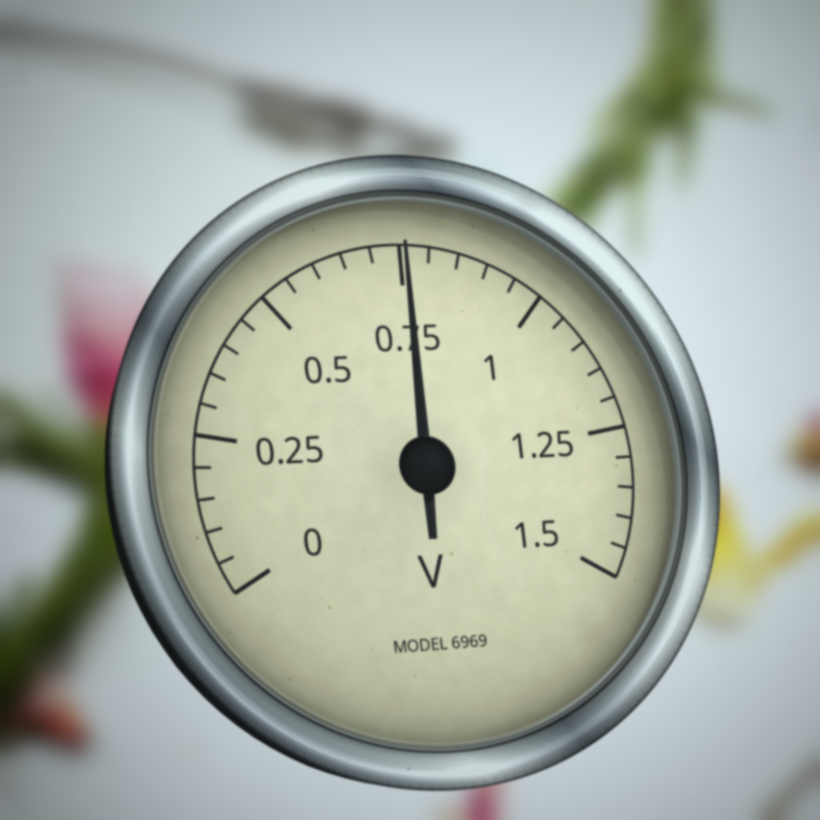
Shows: 0.75 (V)
